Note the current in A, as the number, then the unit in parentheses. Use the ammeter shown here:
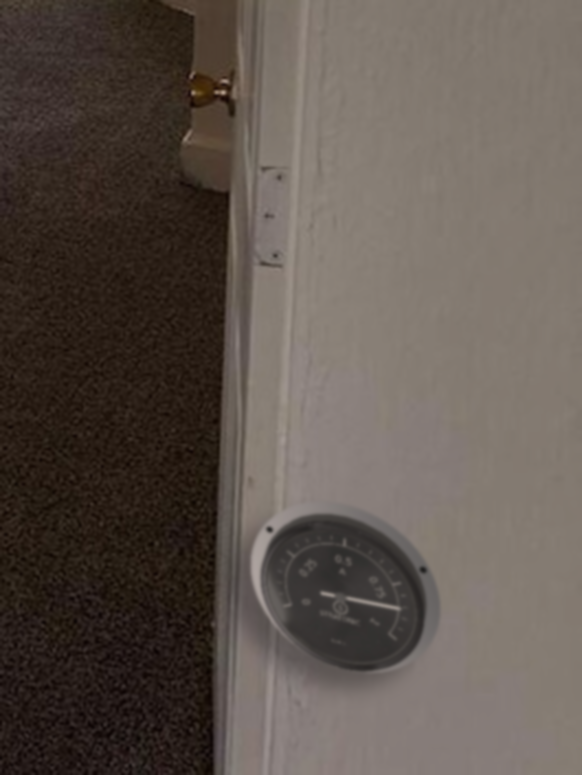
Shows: 0.85 (A)
